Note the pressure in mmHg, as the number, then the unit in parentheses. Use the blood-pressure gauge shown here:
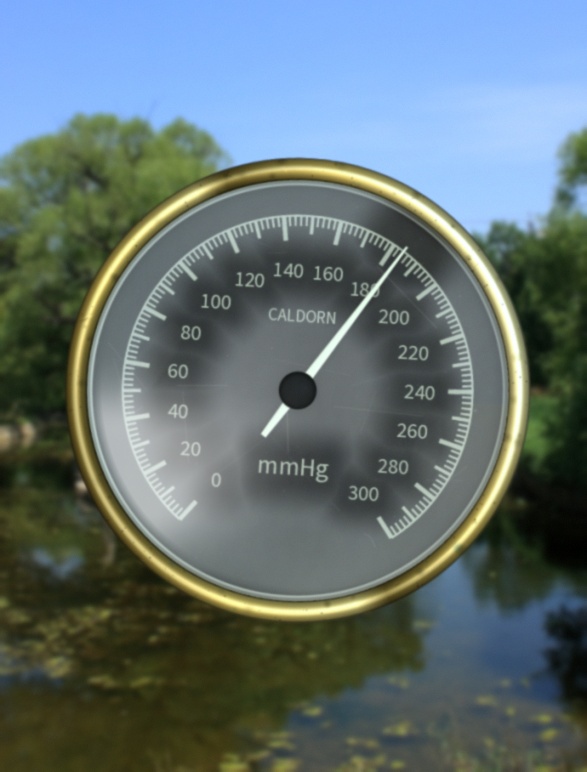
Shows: 184 (mmHg)
